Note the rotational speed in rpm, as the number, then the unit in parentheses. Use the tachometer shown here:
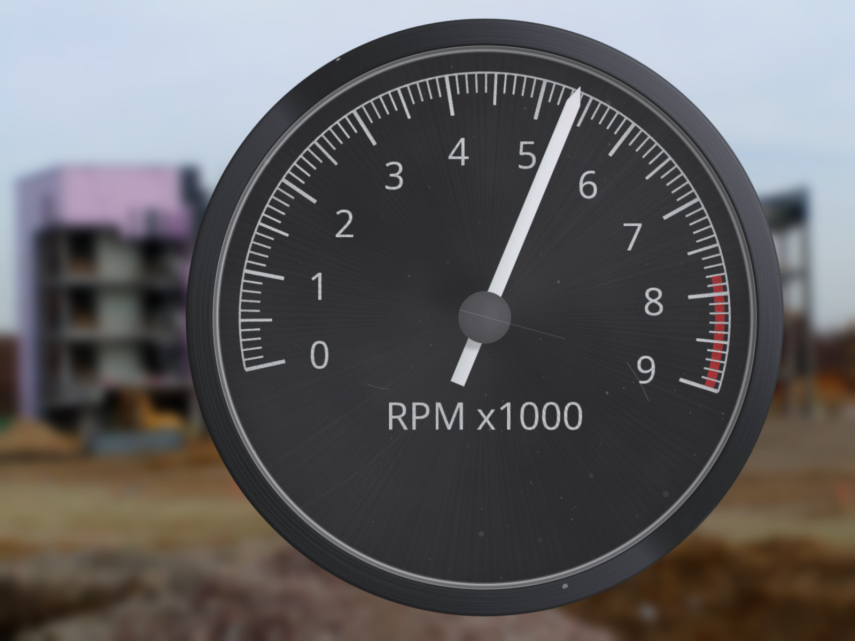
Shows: 5350 (rpm)
